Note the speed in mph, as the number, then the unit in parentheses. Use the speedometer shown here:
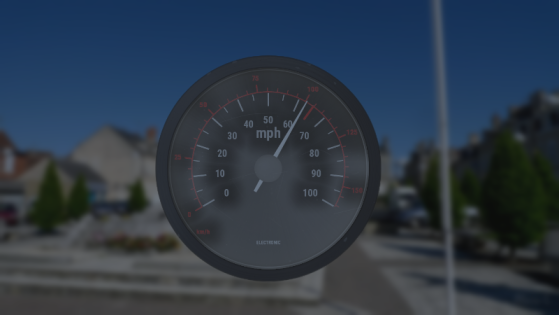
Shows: 62.5 (mph)
